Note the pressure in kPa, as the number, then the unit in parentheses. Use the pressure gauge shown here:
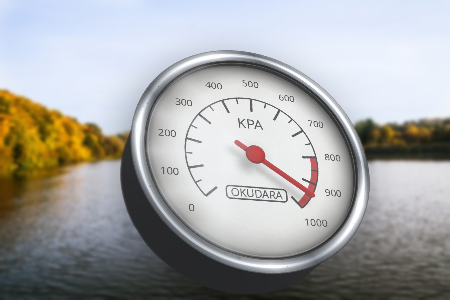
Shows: 950 (kPa)
